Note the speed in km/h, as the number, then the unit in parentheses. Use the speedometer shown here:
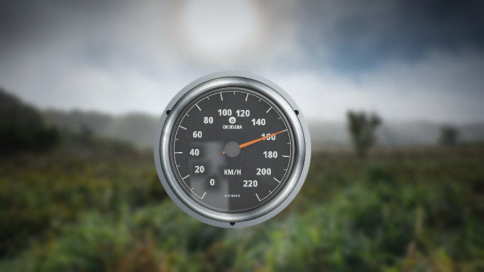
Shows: 160 (km/h)
